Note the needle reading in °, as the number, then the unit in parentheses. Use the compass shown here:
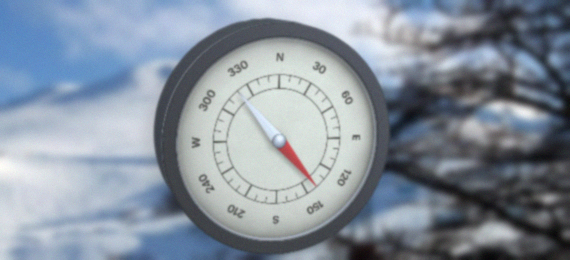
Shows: 140 (°)
